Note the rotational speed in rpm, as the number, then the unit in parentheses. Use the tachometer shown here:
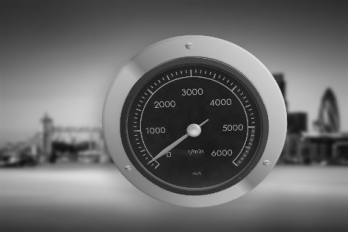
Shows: 200 (rpm)
